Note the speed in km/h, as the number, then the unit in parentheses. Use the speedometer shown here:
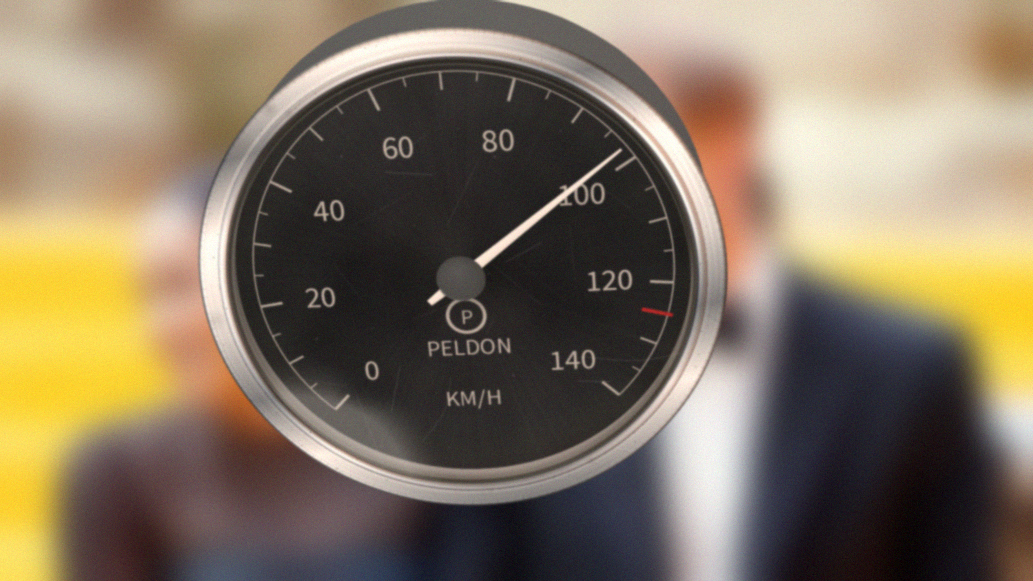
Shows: 97.5 (km/h)
